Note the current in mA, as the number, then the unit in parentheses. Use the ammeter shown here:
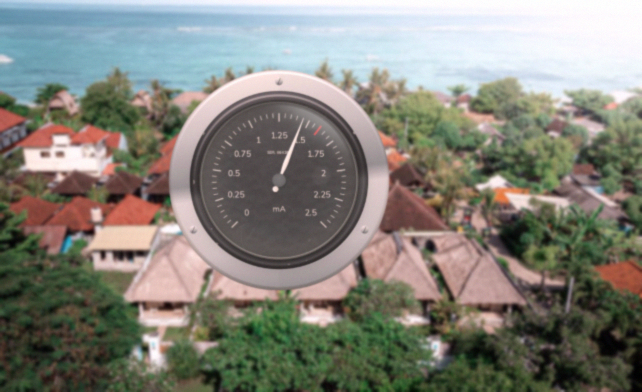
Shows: 1.45 (mA)
